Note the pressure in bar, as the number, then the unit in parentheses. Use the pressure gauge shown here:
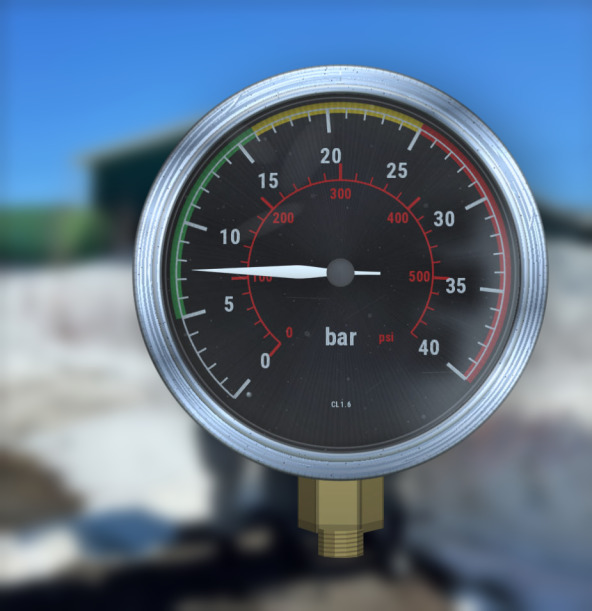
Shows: 7.5 (bar)
